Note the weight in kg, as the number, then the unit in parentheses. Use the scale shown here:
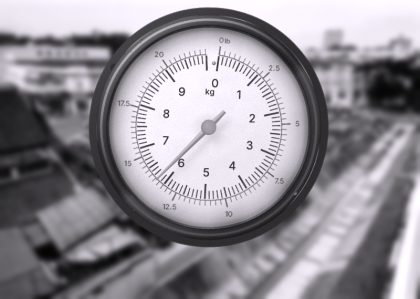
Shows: 6.2 (kg)
